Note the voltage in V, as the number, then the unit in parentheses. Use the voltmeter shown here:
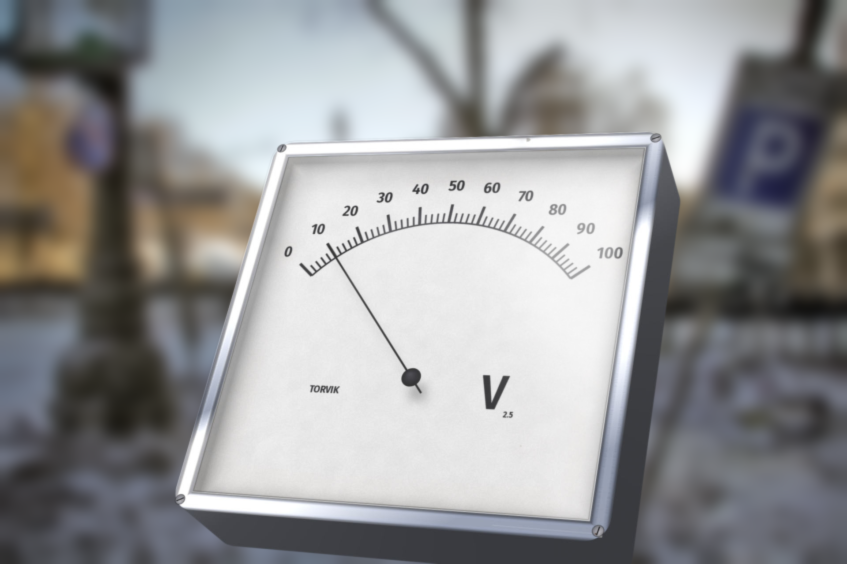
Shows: 10 (V)
